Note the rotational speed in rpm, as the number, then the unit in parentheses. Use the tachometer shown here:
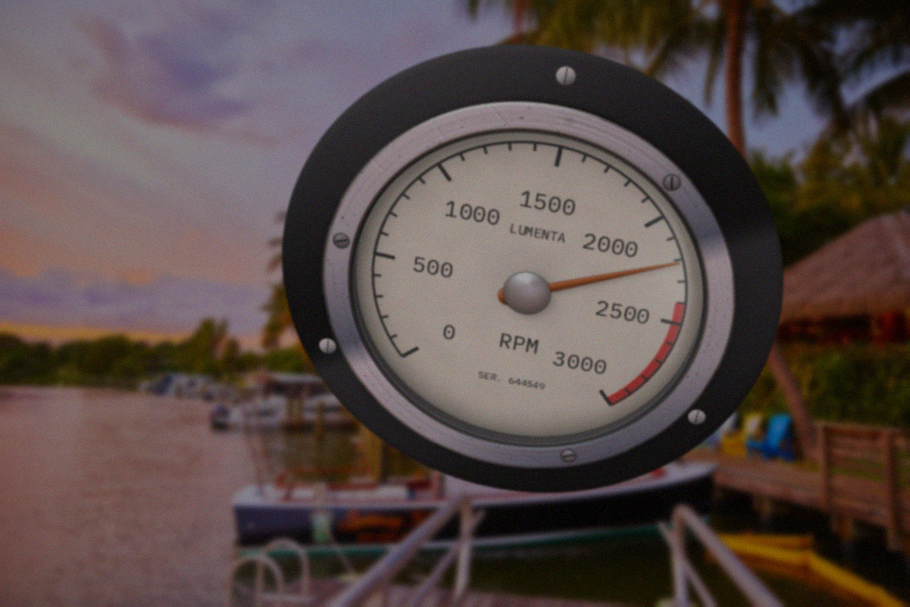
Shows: 2200 (rpm)
